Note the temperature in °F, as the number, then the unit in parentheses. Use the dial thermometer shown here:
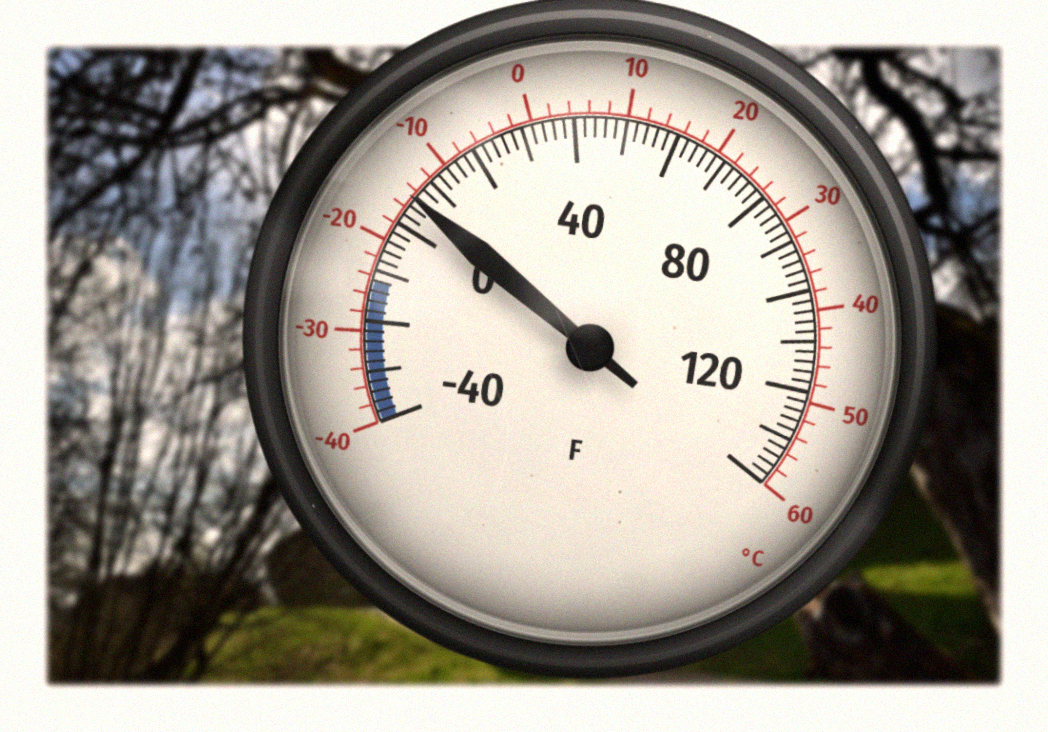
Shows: 6 (°F)
